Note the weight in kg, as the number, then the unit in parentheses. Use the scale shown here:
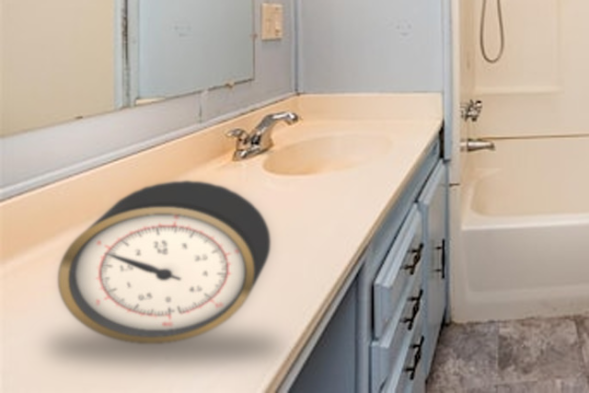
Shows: 1.75 (kg)
